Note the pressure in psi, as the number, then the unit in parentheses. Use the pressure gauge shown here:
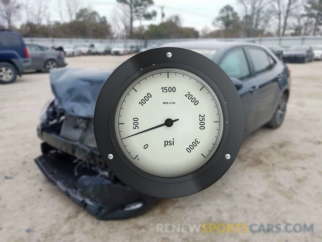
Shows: 300 (psi)
